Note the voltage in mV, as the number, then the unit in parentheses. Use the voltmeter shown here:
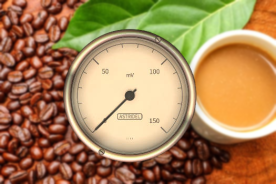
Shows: 0 (mV)
